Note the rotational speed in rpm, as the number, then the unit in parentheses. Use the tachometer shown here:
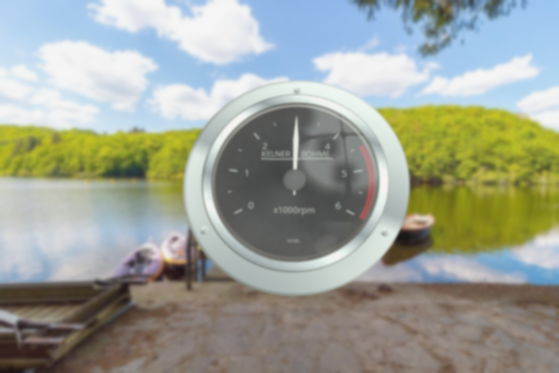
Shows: 3000 (rpm)
